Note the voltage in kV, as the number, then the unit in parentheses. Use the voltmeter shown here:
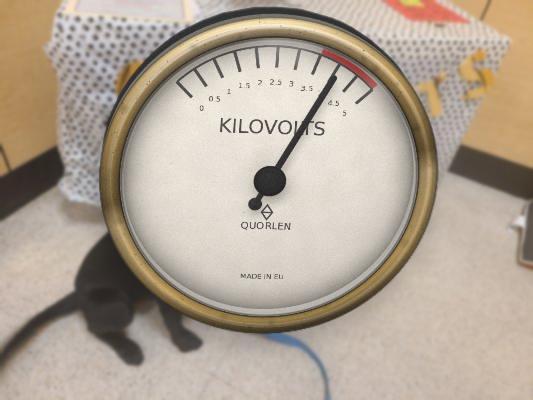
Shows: 4 (kV)
